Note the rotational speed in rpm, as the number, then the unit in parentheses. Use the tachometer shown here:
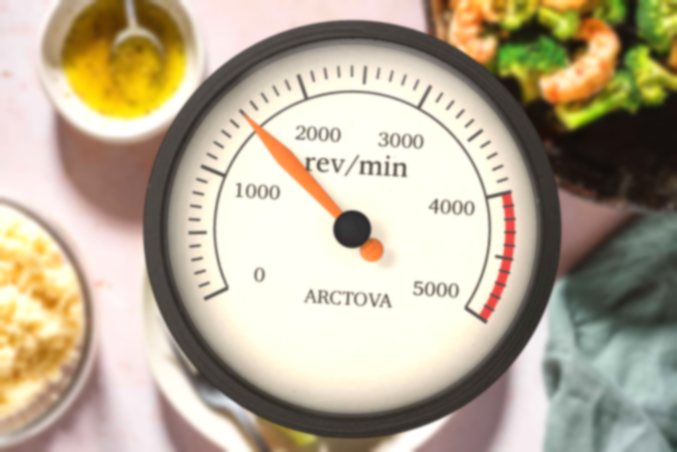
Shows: 1500 (rpm)
